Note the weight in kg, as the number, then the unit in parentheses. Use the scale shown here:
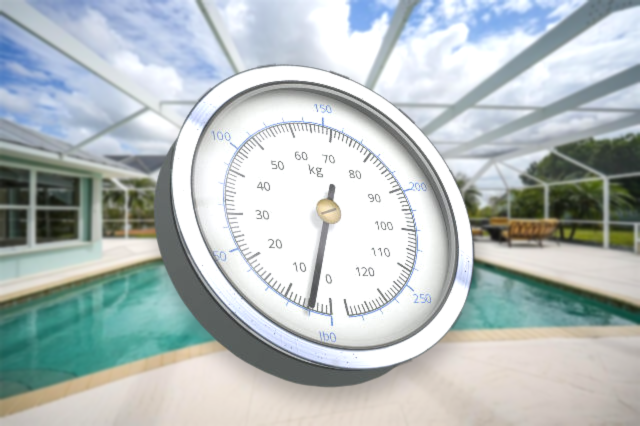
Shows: 5 (kg)
